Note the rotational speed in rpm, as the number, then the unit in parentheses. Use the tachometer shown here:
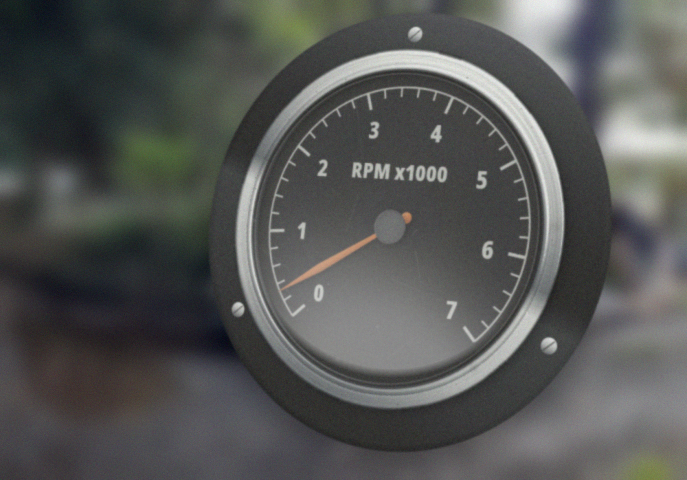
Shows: 300 (rpm)
